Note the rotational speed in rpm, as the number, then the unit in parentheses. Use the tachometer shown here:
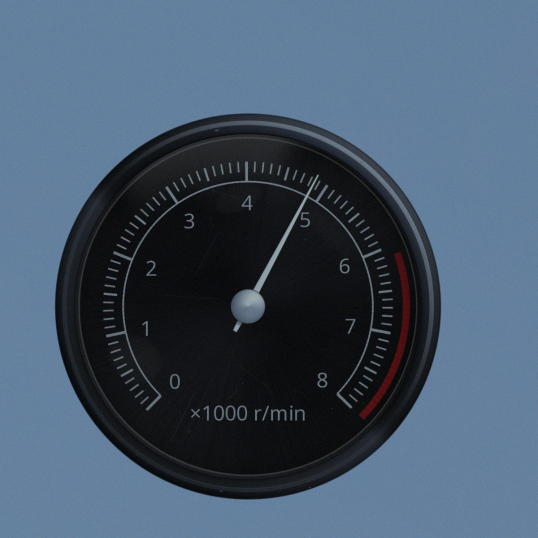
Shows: 4850 (rpm)
